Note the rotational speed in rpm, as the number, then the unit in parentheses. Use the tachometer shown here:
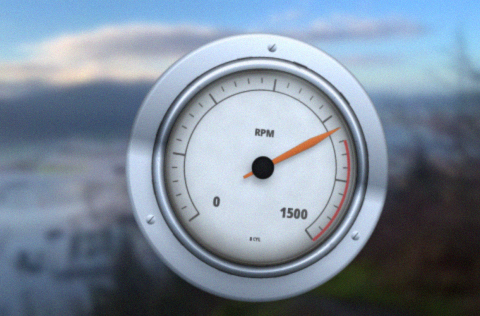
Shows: 1050 (rpm)
